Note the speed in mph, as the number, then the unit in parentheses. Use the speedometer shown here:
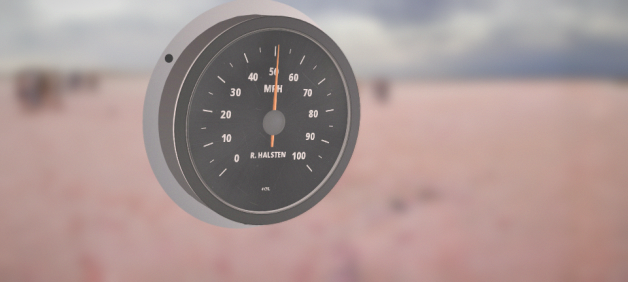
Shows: 50 (mph)
